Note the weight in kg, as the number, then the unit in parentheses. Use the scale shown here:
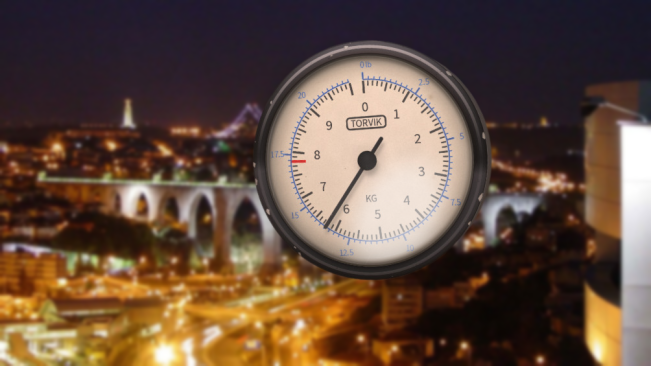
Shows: 6.2 (kg)
